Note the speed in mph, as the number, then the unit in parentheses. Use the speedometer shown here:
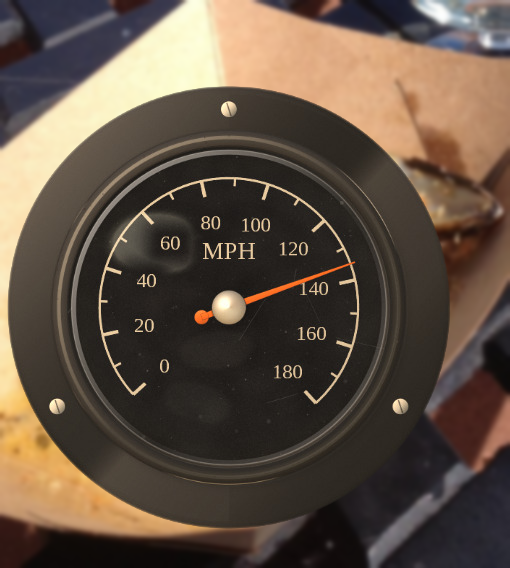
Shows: 135 (mph)
